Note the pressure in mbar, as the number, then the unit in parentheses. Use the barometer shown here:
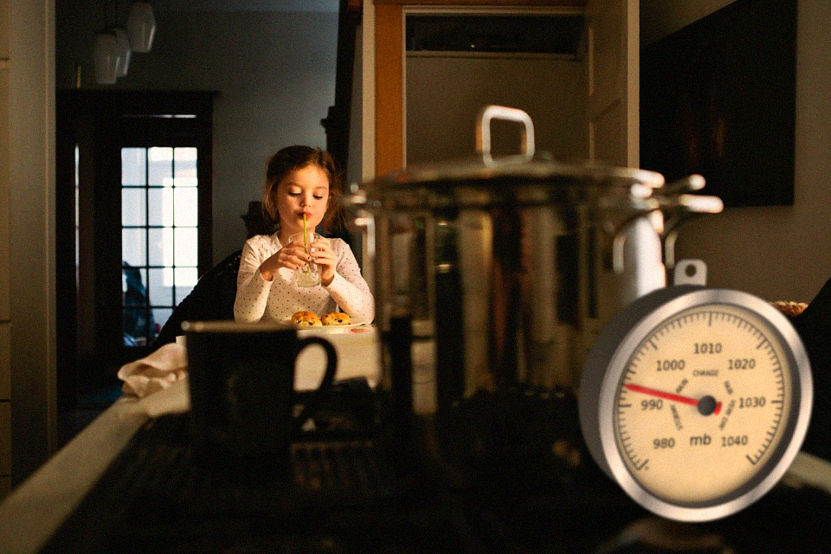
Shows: 993 (mbar)
